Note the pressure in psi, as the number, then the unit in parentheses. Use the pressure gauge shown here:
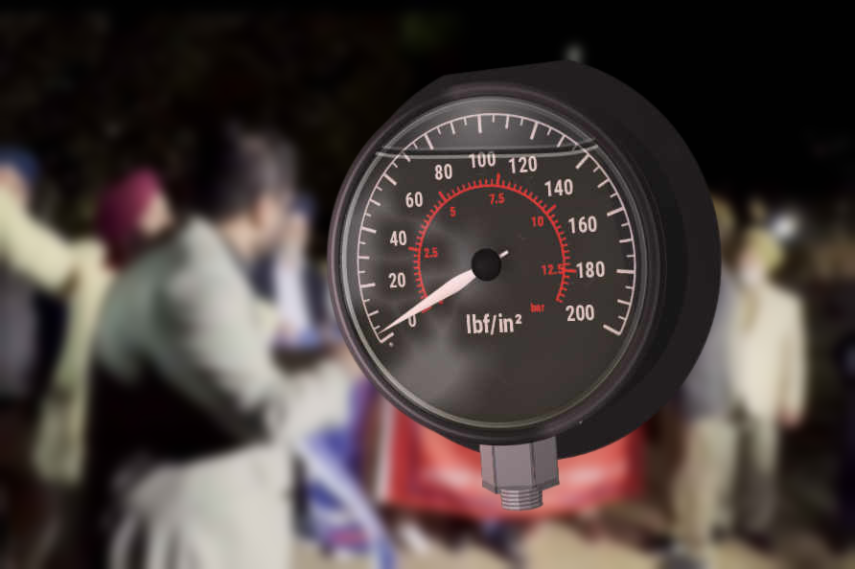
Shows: 2.5 (psi)
